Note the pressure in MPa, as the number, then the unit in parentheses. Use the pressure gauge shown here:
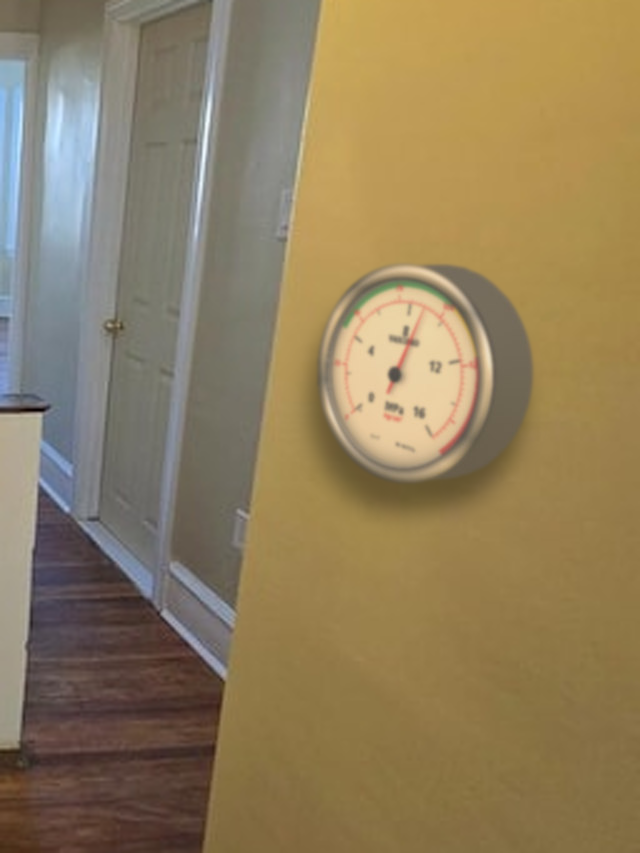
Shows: 9 (MPa)
